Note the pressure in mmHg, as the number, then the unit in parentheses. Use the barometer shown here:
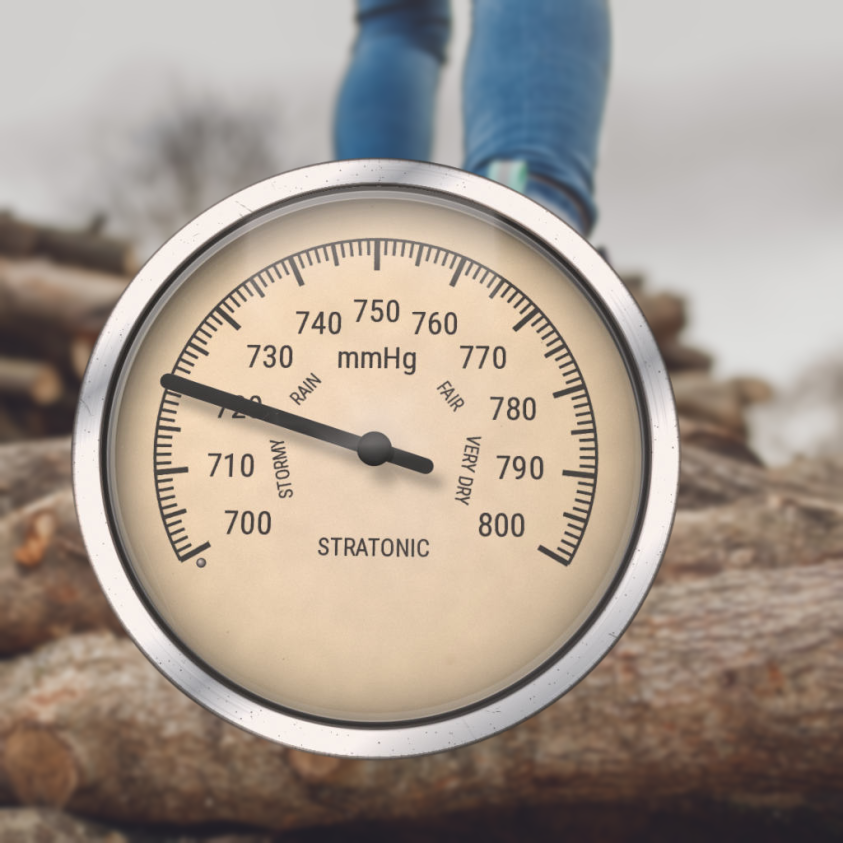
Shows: 720 (mmHg)
